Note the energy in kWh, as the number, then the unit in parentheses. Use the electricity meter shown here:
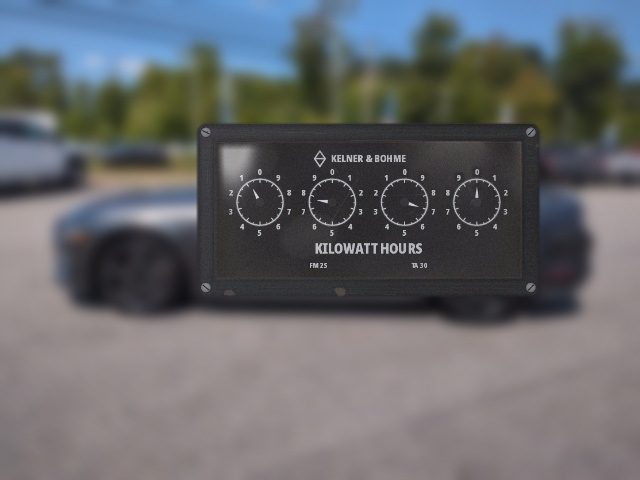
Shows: 770 (kWh)
